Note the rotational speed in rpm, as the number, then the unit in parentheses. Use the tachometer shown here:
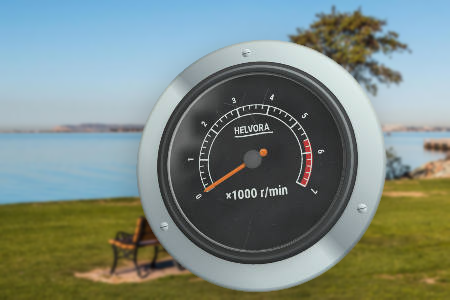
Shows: 0 (rpm)
